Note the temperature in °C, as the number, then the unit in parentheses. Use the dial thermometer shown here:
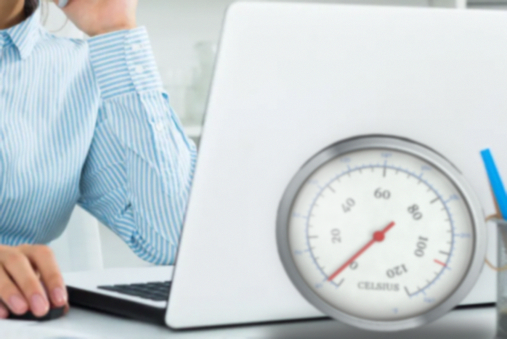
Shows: 4 (°C)
